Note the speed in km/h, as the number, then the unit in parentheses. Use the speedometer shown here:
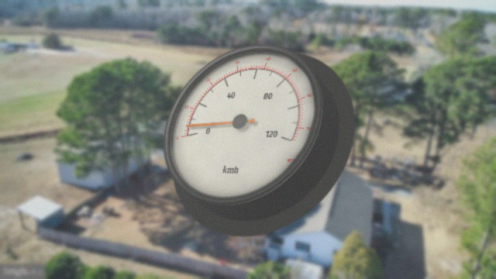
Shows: 5 (km/h)
